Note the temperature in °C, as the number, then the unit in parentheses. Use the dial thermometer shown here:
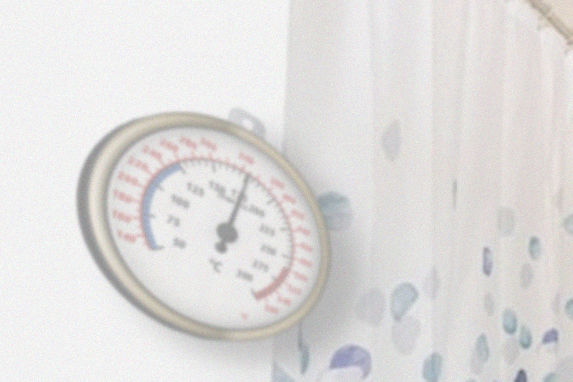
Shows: 175 (°C)
